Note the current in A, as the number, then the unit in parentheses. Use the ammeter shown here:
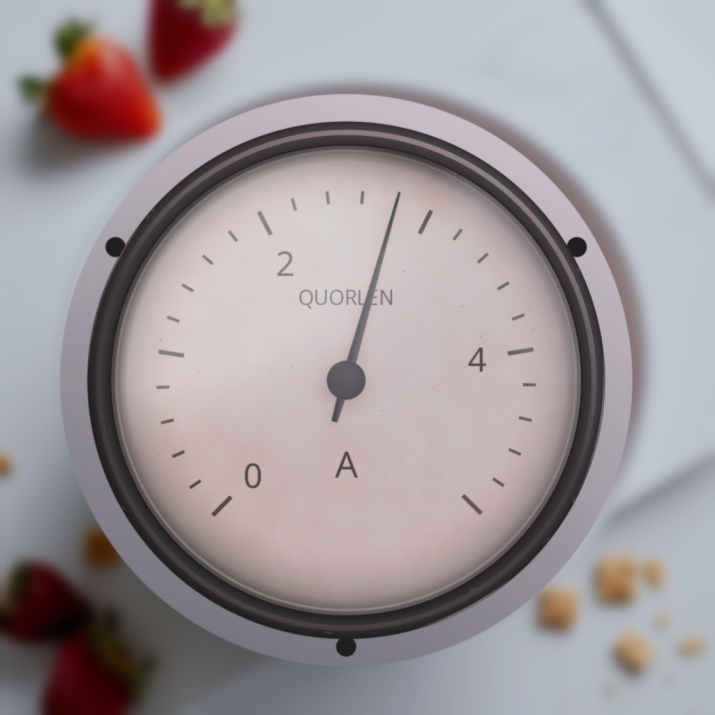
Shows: 2.8 (A)
